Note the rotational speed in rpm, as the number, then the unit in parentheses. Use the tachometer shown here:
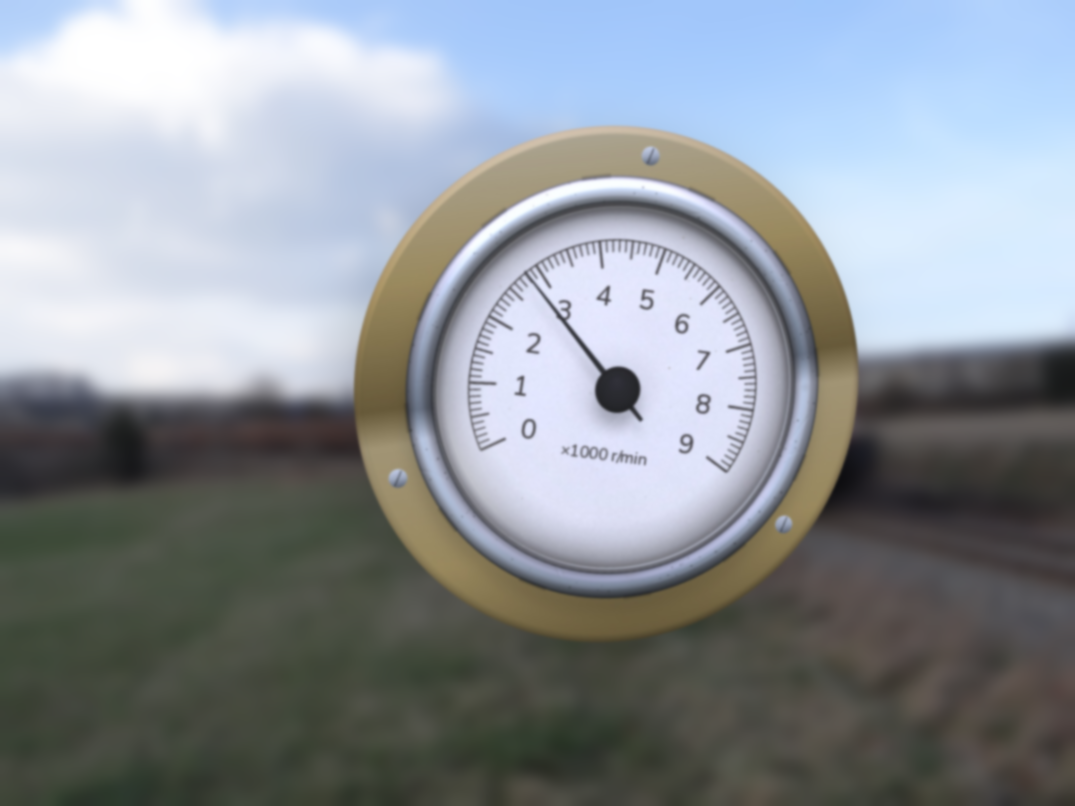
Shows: 2800 (rpm)
